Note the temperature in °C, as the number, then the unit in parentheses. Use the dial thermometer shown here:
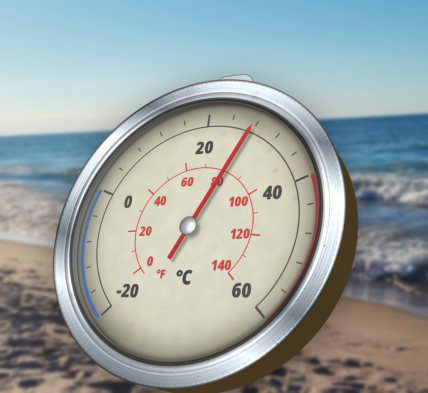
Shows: 28 (°C)
